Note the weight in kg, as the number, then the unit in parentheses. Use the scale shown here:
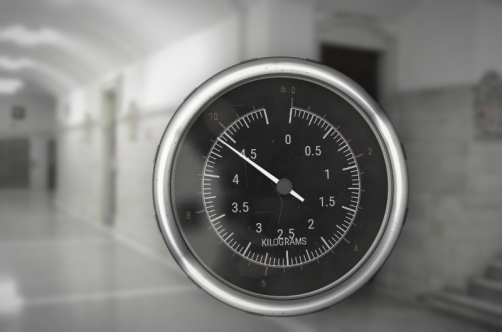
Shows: 4.4 (kg)
